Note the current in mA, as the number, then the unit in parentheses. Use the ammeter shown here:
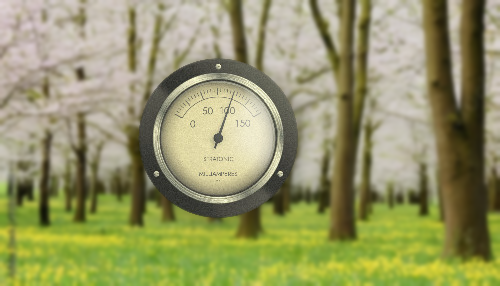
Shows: 100 (mA)
